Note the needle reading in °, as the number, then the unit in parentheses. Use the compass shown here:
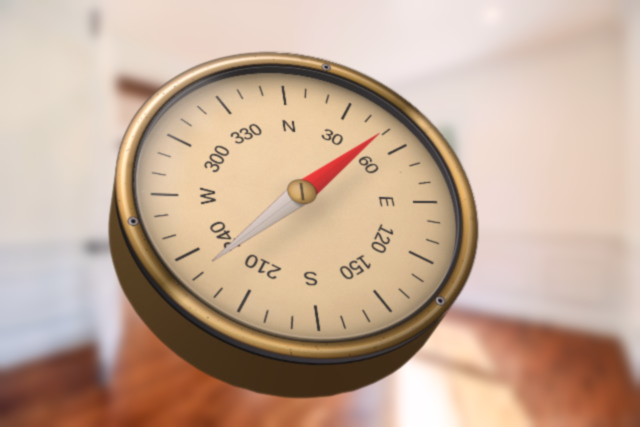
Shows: 50 (°)
